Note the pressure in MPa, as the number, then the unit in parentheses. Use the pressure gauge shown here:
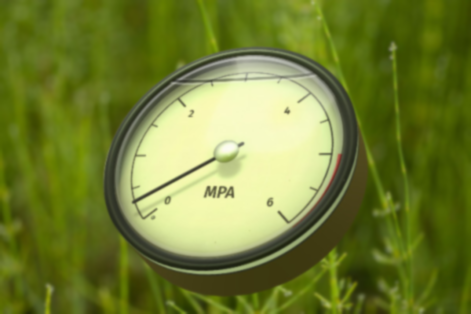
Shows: 0.25 (MPa)
